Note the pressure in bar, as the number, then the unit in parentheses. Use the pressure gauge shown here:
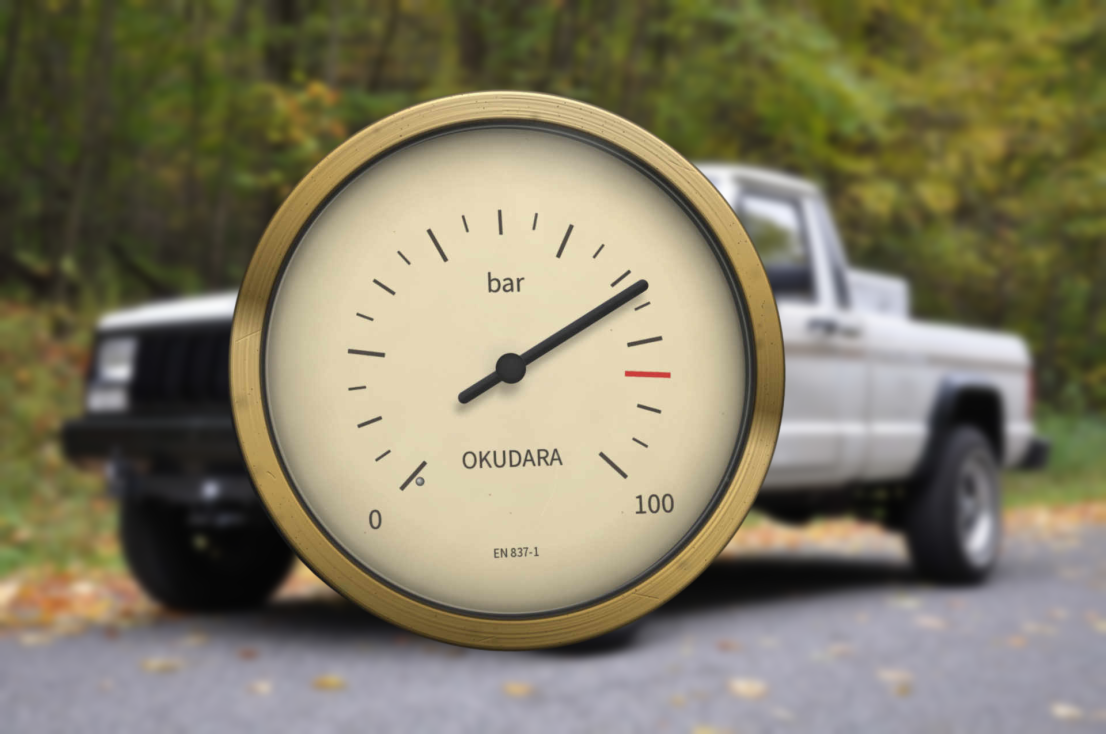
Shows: 72.5 (bar)
